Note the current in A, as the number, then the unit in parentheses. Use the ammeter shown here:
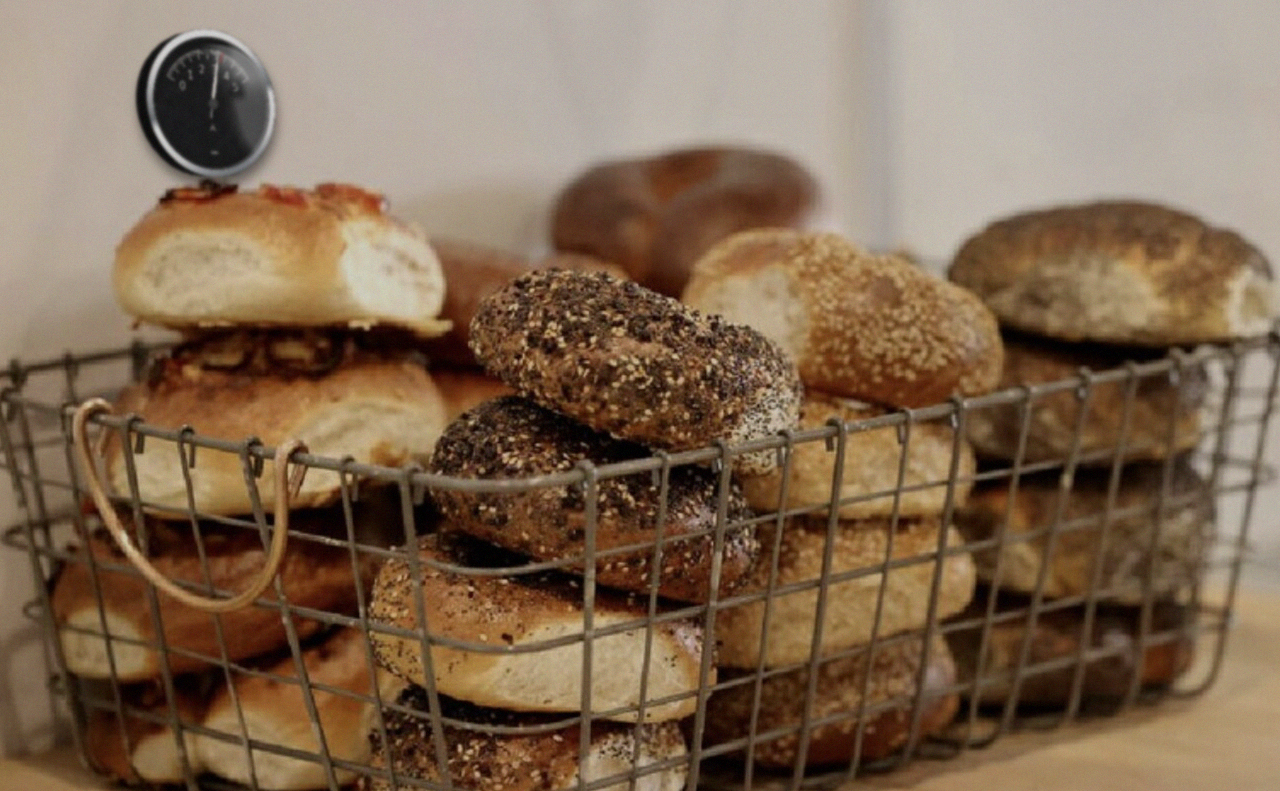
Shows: 3 (A)
